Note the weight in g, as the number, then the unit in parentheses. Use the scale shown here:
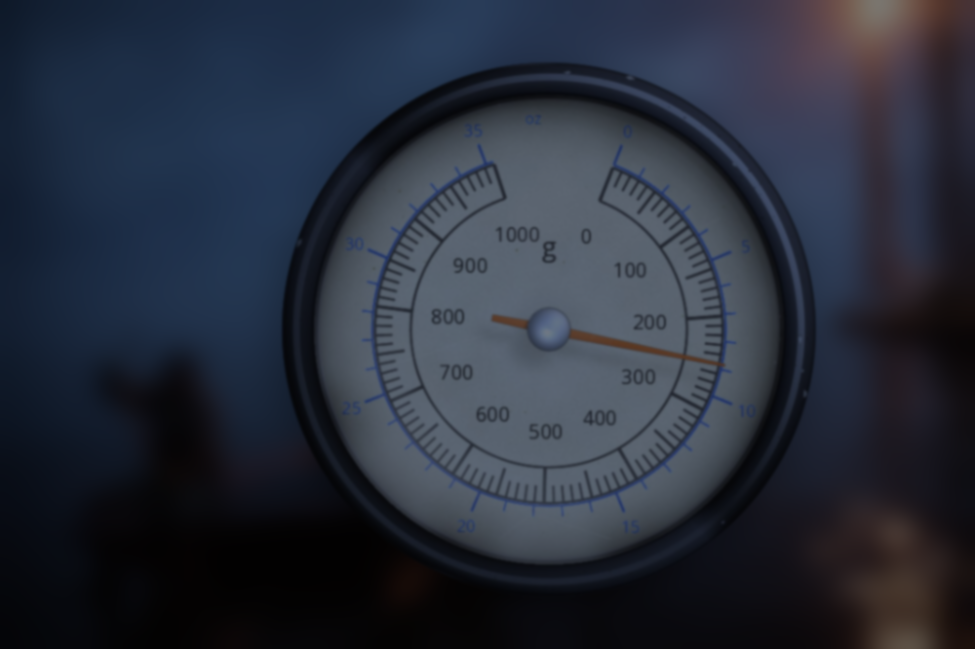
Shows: 250 (g)
